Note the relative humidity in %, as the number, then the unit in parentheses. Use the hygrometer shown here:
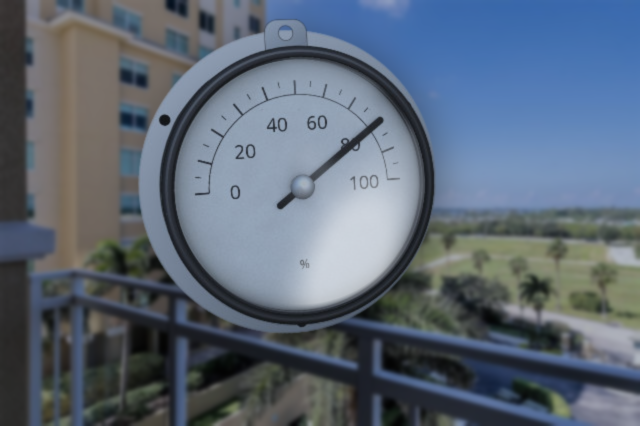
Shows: 80 (%)
